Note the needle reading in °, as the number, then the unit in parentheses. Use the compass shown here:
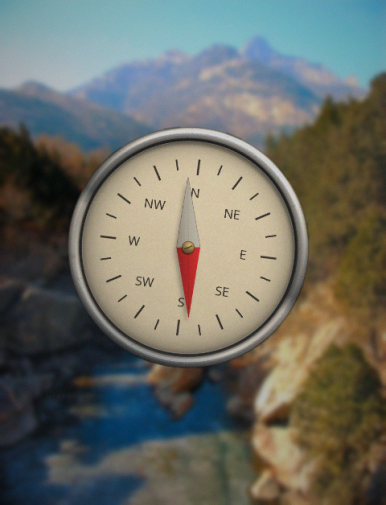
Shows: 172.5 (°)
